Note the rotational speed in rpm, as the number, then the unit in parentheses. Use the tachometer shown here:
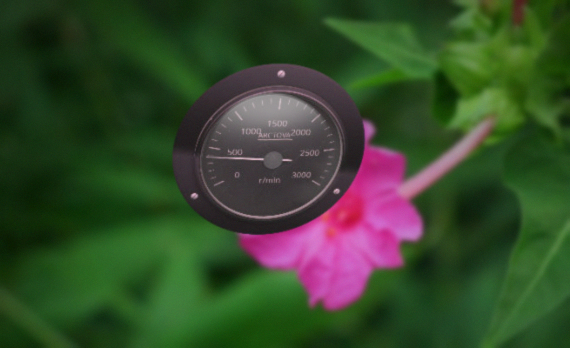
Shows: 400 (rpm)
